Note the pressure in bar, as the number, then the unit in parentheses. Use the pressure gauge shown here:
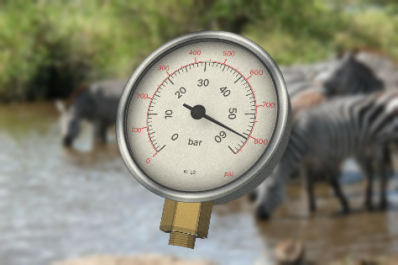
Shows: 56 (bar)
